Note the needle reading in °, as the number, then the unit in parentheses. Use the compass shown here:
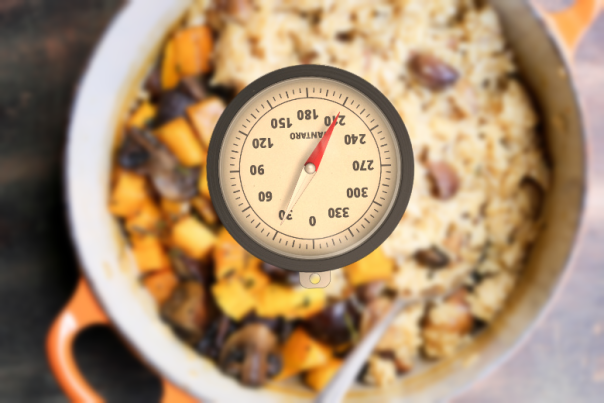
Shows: 210 (°)
